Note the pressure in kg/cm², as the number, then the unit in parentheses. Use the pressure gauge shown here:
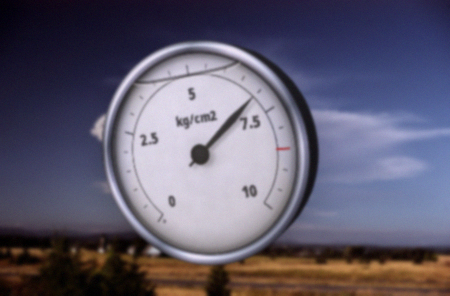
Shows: 7 (kg/cm²)
